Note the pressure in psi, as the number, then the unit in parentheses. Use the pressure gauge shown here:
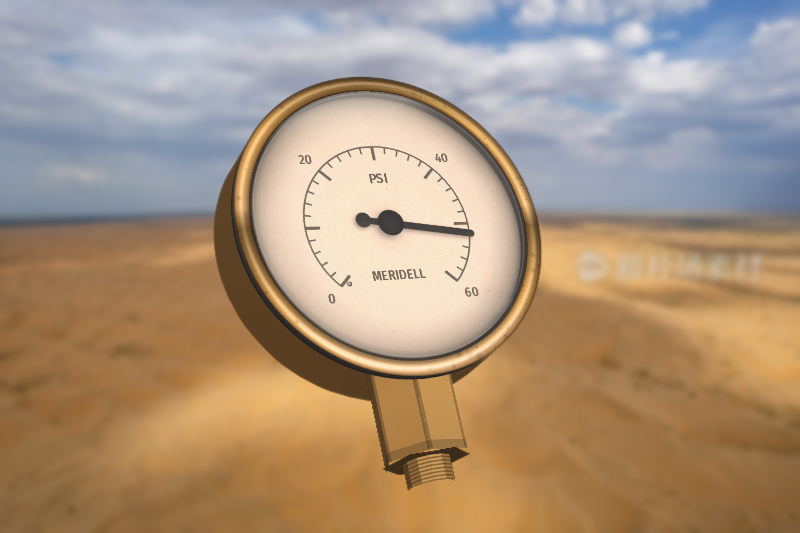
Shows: 52 (psi)
